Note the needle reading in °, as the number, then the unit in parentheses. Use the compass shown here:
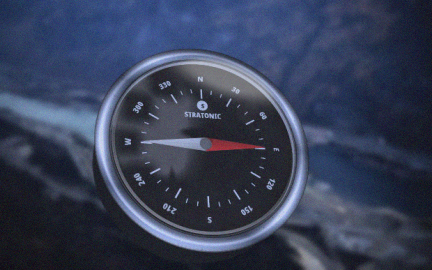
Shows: 90 (°)
